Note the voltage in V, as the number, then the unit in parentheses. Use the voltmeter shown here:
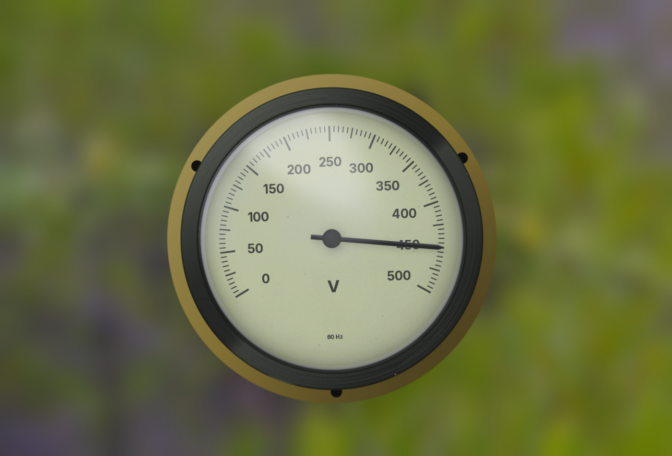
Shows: 450 (V)
